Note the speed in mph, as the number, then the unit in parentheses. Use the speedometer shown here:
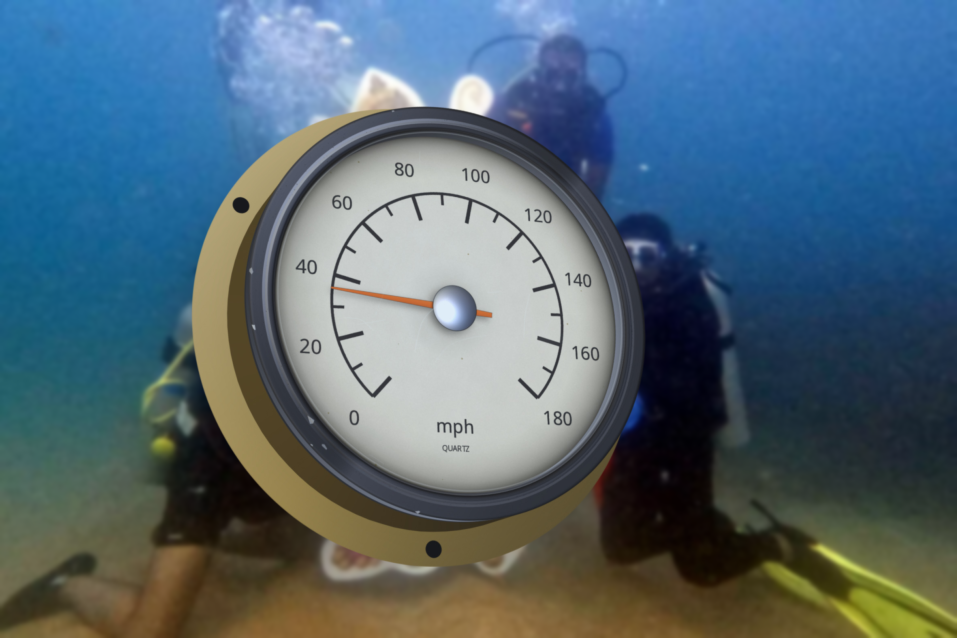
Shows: 35 (mph)
